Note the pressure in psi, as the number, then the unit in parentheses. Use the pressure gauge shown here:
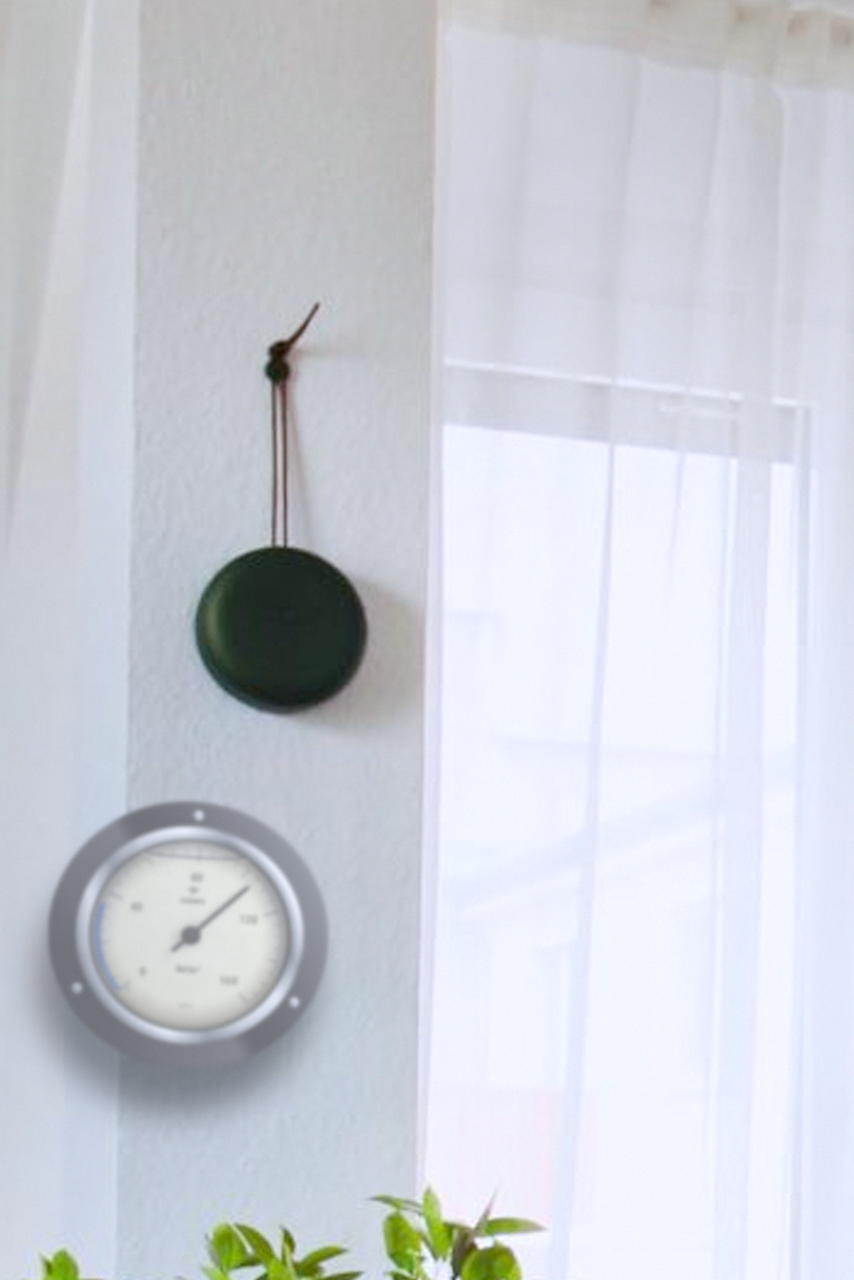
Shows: 105 (psi)
